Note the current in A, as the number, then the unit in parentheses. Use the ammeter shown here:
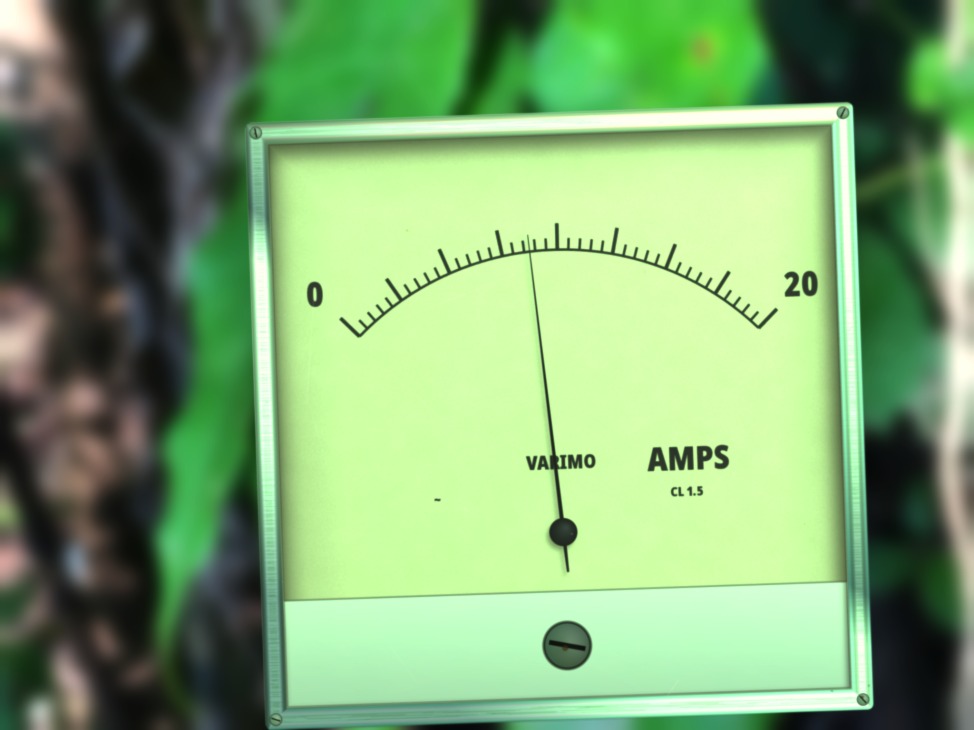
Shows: 8.75 (A)
